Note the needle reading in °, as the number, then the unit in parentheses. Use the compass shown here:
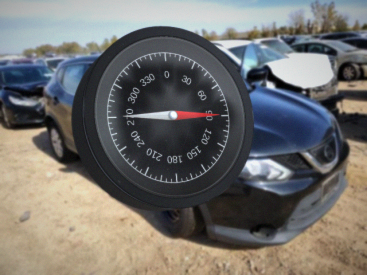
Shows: 90 (°)
